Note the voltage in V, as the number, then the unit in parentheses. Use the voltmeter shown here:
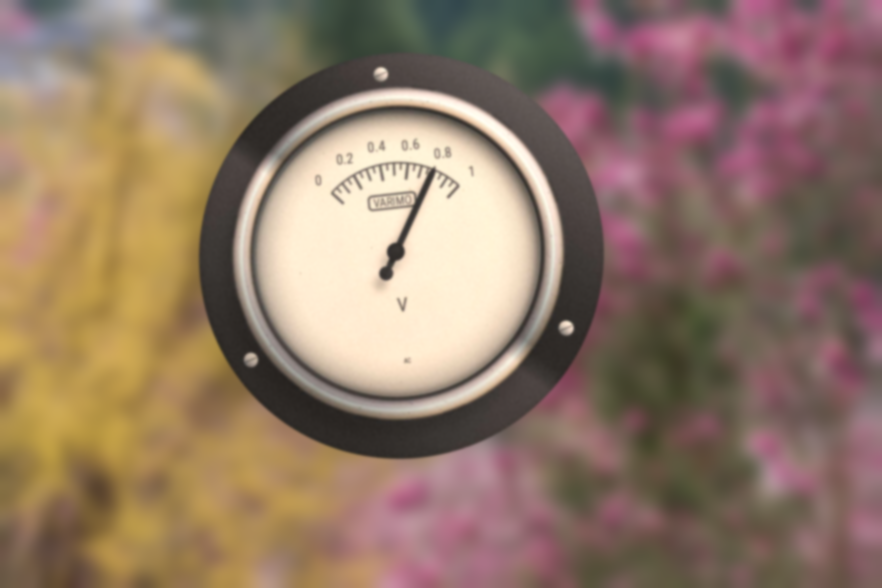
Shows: 0.8 (V)
